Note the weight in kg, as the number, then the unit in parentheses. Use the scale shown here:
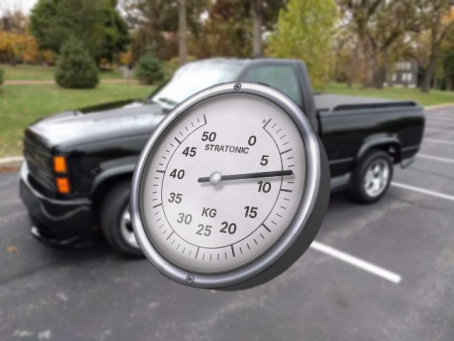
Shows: 8 (kg)
